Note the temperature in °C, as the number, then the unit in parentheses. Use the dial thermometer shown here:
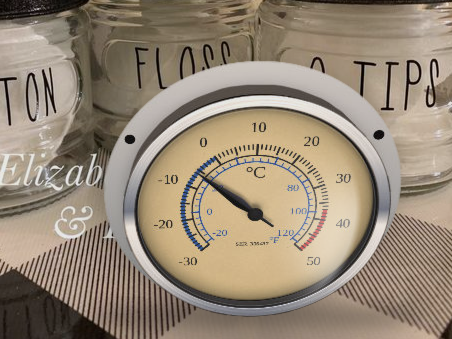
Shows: -5 (°C)
